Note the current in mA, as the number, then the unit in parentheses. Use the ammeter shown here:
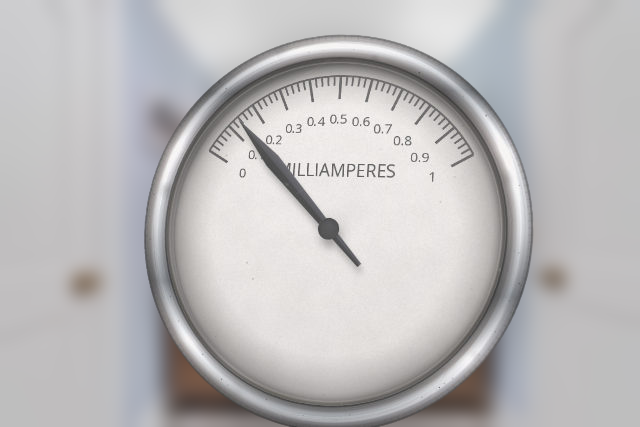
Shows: 0.14 (mA)
